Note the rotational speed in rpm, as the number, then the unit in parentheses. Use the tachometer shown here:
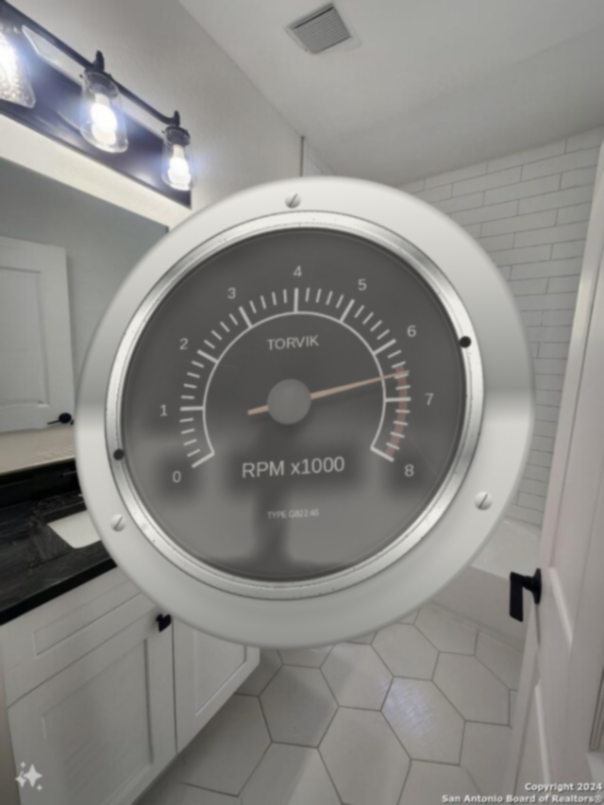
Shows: 6600 (rpm)
